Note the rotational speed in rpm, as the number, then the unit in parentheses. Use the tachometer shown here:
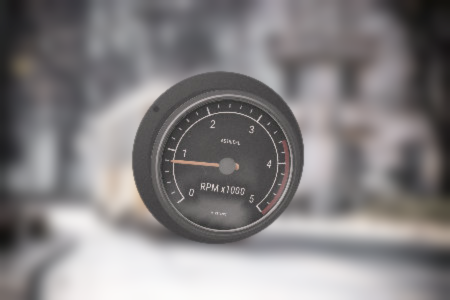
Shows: 800 (rpm)
